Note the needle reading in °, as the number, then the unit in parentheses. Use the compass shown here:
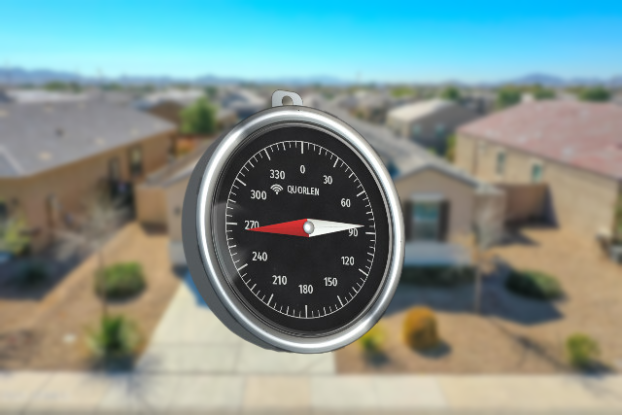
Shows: 265 (°)
